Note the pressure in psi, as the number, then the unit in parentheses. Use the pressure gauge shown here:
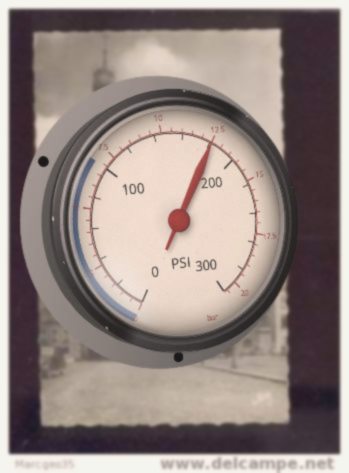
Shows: 180 (psi)
